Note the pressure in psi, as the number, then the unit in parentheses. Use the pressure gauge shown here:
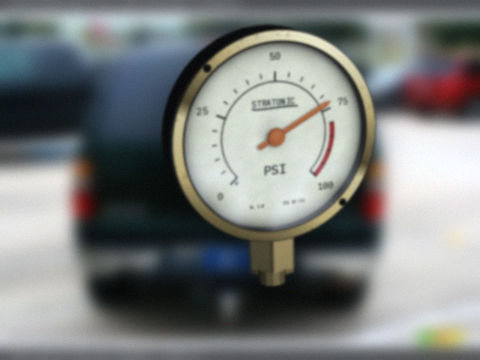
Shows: 72.5 (psi)
